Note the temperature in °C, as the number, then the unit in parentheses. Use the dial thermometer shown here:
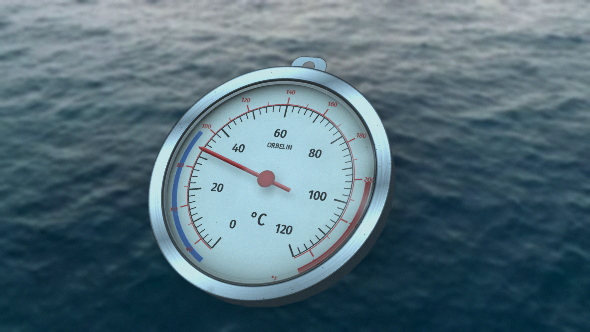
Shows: 32 (°C)
